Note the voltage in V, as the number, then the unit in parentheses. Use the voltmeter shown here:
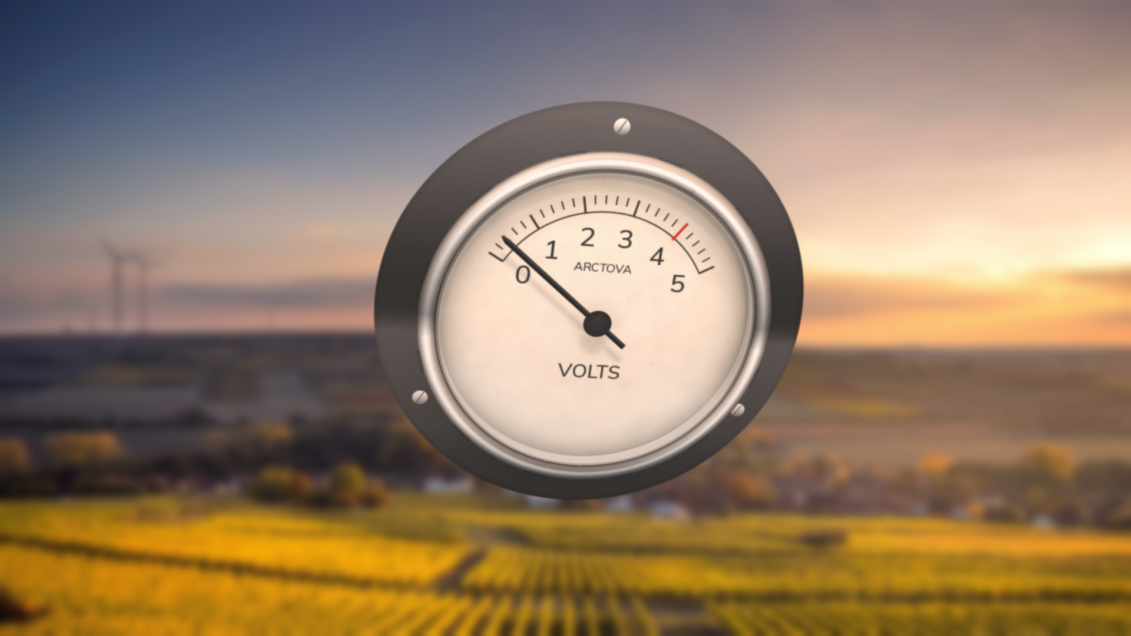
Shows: 0.4 (V)
